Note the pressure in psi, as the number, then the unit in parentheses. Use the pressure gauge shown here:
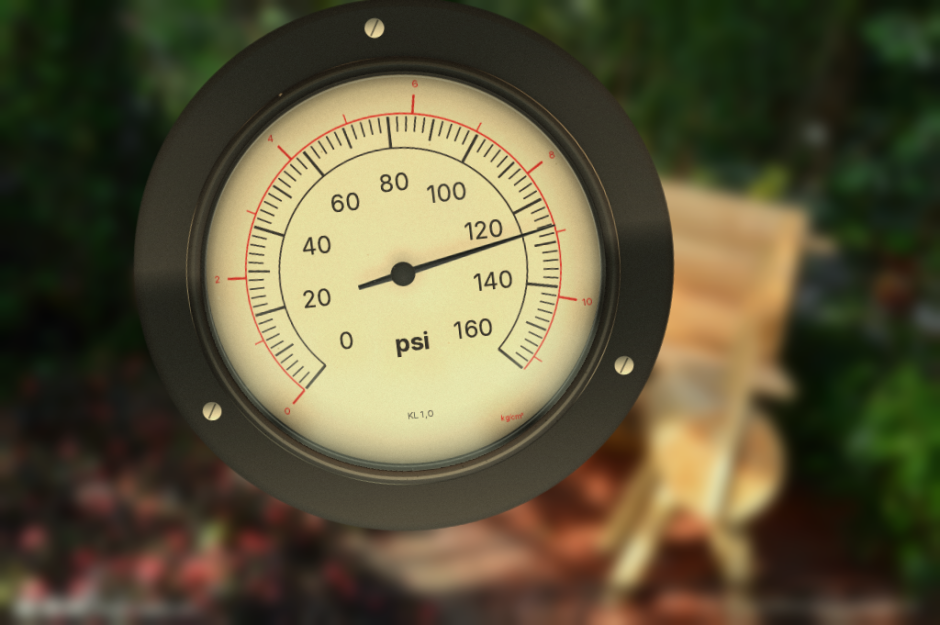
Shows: 126 (psi)
